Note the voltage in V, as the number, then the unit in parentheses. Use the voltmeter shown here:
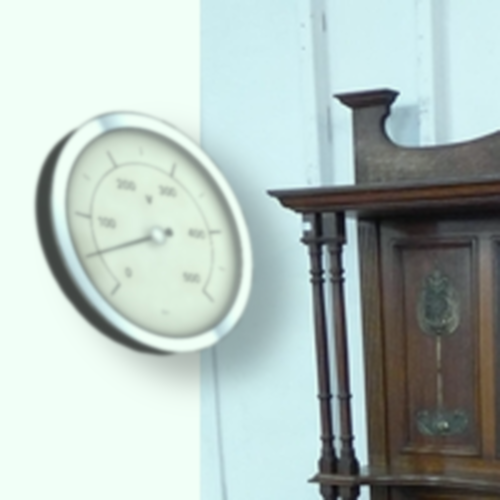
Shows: 50 (V)
